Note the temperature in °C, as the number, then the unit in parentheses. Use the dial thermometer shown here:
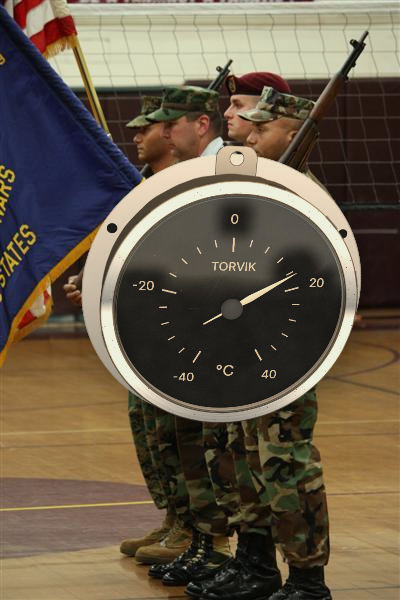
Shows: 16 (°C)
